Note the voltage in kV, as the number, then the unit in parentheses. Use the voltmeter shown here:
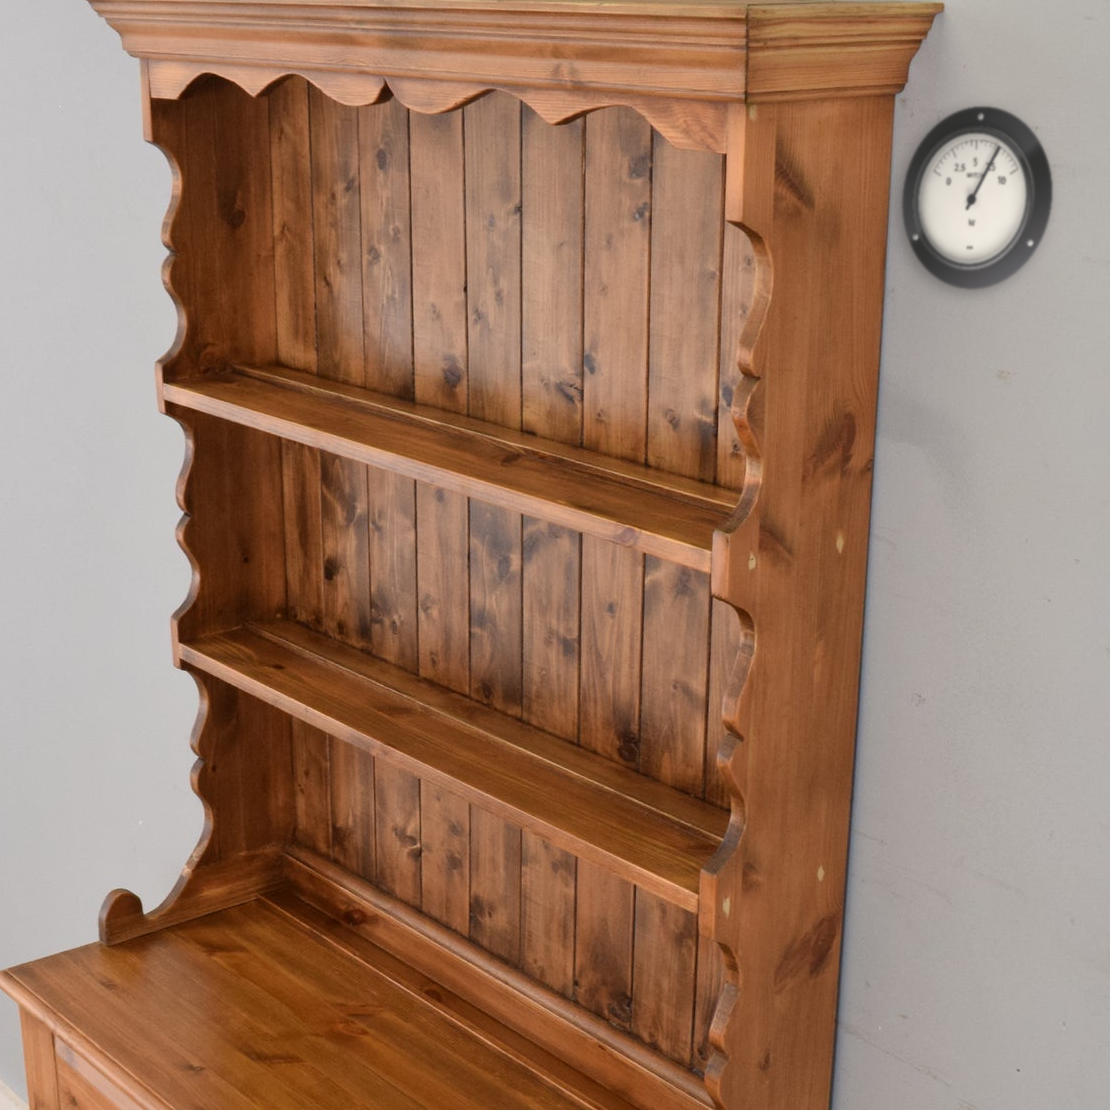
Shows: 7.5 (kV)
